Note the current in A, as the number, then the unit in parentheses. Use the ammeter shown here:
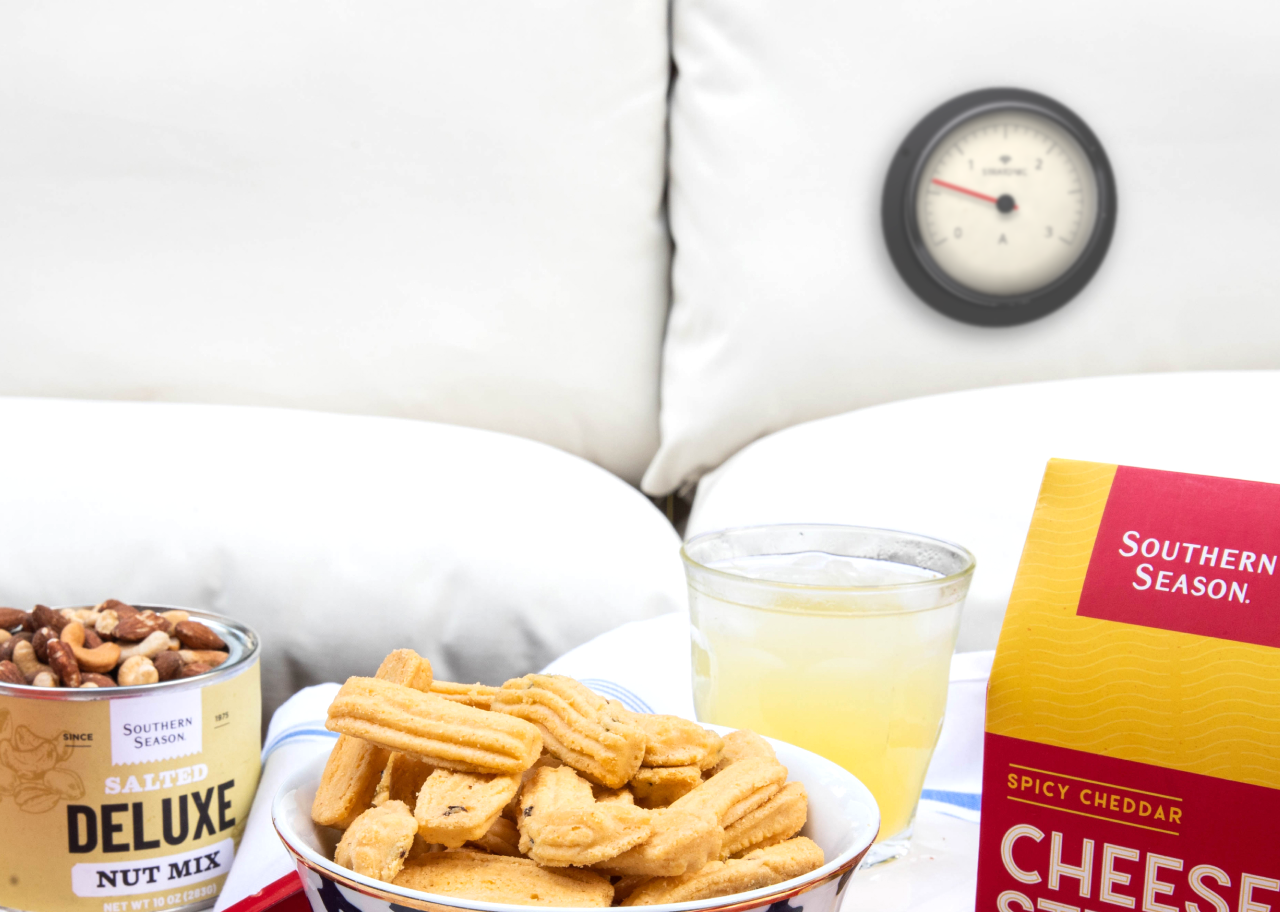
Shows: 0.6 (A)
